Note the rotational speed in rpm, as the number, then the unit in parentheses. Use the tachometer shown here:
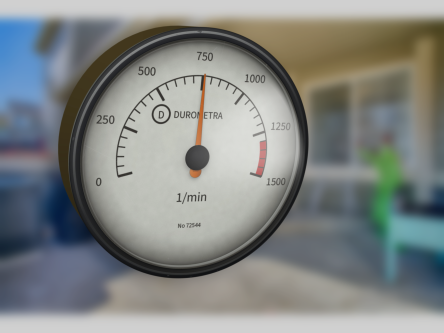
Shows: 750 (rpm)
